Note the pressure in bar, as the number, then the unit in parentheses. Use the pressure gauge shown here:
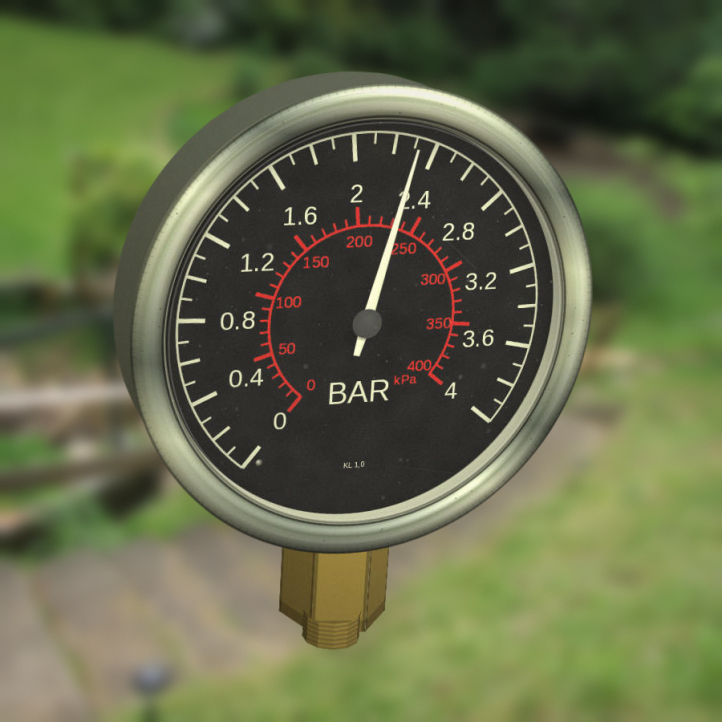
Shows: 2.3 (bar)
